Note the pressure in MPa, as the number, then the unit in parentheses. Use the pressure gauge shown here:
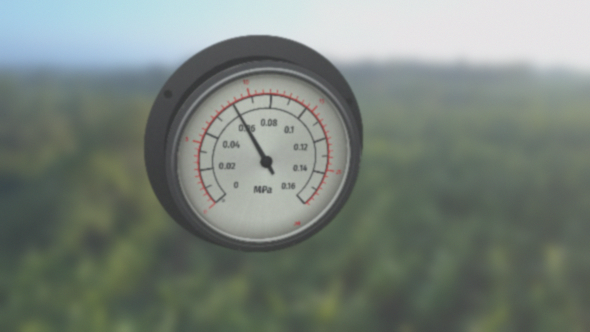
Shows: 0.06 (MPa)
